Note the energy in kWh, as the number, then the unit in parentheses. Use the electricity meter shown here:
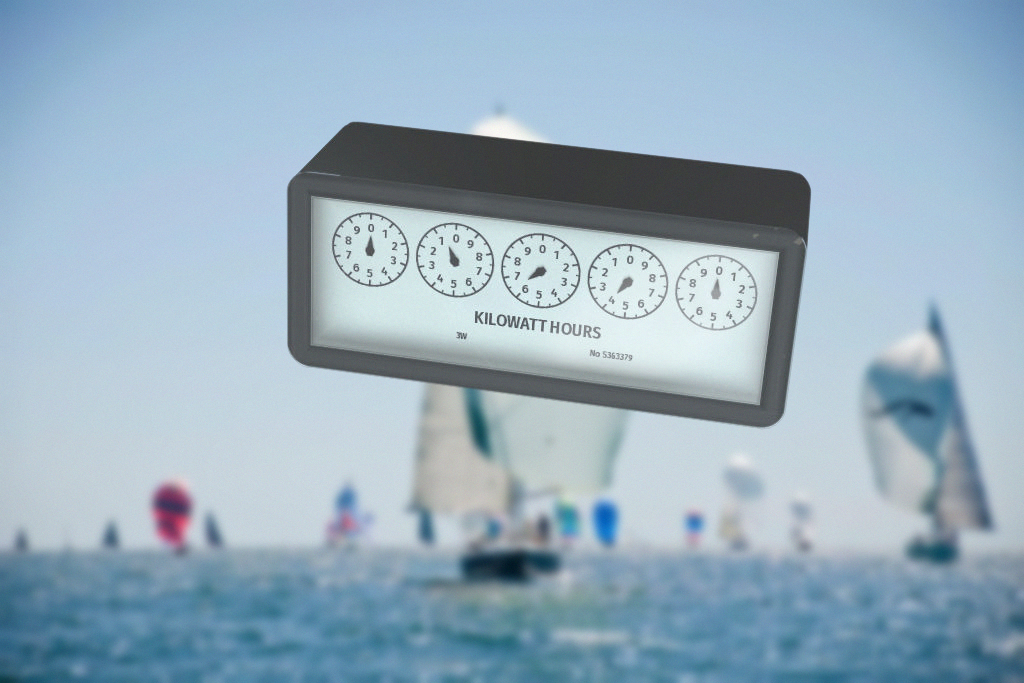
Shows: 640 (kWh)
